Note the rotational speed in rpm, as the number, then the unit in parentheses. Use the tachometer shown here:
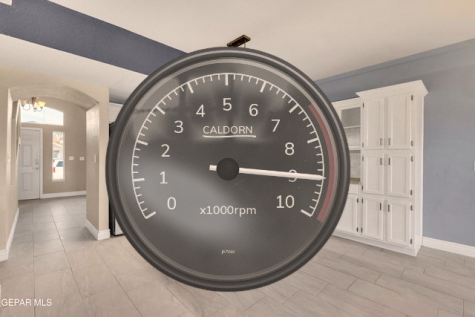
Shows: 9000 (rpm)
